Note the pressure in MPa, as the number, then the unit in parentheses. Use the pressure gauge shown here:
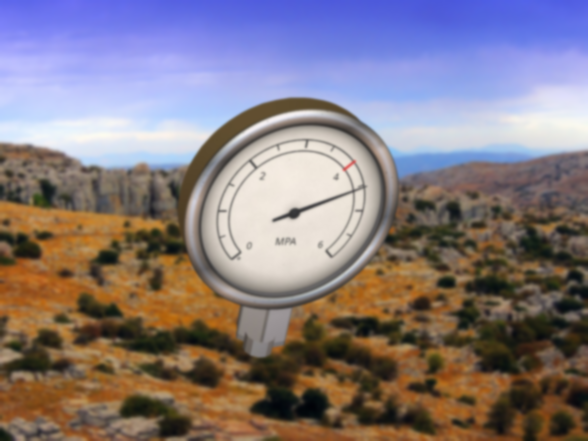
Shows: 4.5 (MPa)
